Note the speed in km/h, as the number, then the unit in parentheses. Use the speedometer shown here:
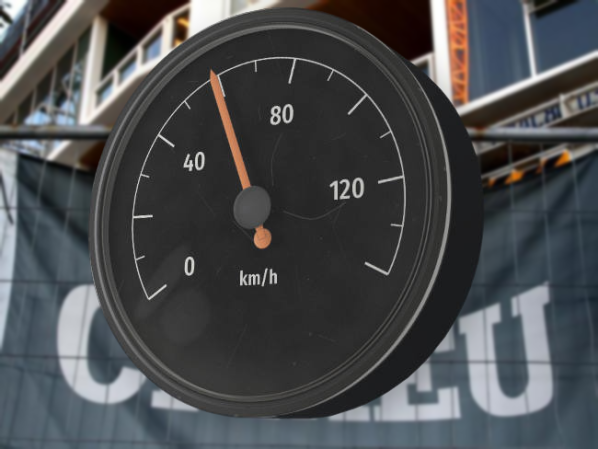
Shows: 60 (km/h)
